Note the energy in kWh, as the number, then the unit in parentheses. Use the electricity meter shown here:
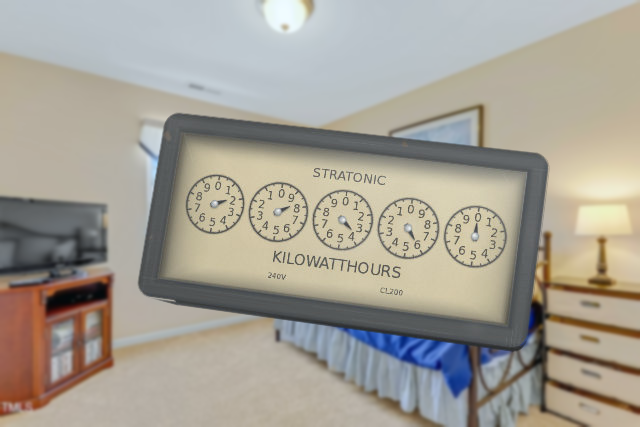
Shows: 18360 (kWh)
